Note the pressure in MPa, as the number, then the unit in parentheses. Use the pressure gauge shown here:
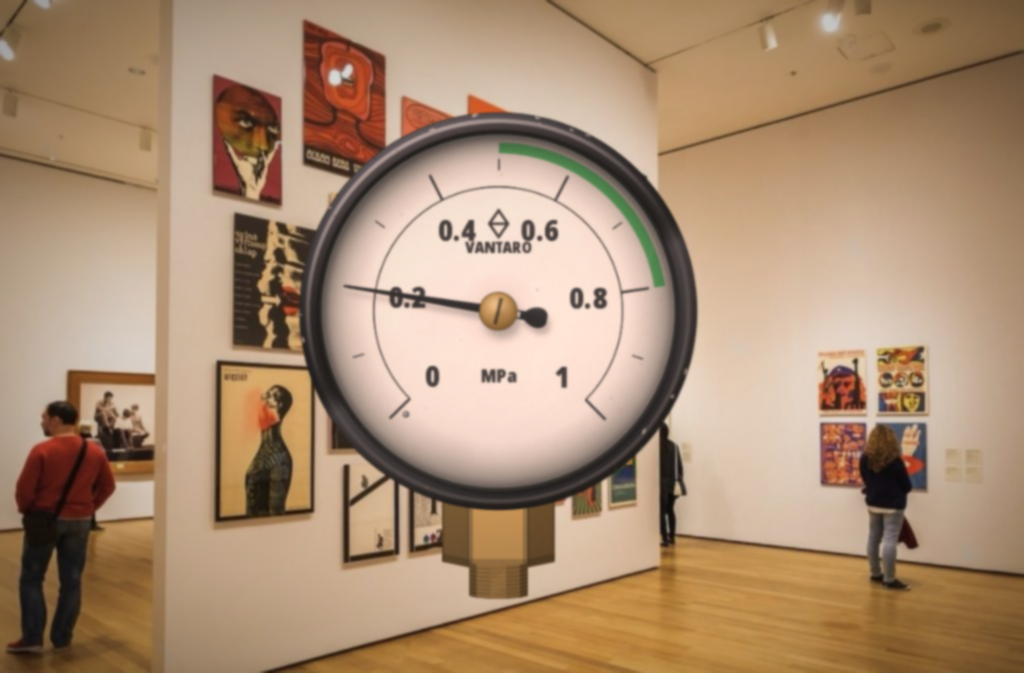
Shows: 0.2 (MPa)
